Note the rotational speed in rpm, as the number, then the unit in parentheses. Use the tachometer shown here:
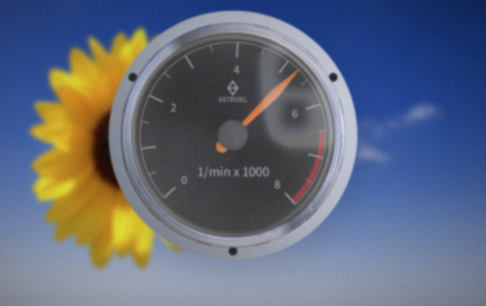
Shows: 5250 (rpm)
